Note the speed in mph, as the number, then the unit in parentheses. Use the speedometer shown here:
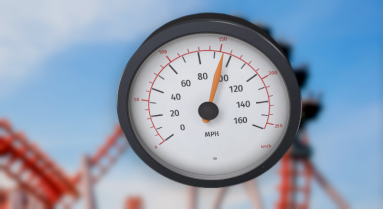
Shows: 95 (mph)
